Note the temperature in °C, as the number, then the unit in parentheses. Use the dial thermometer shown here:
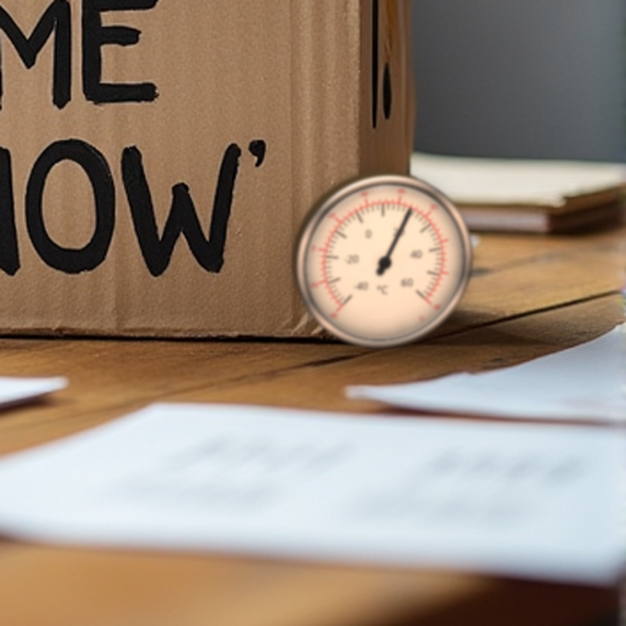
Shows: 20 (°C)
